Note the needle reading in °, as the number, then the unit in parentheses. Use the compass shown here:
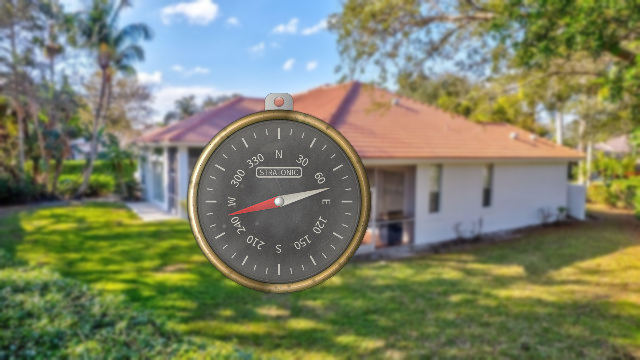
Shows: 255 (°)
